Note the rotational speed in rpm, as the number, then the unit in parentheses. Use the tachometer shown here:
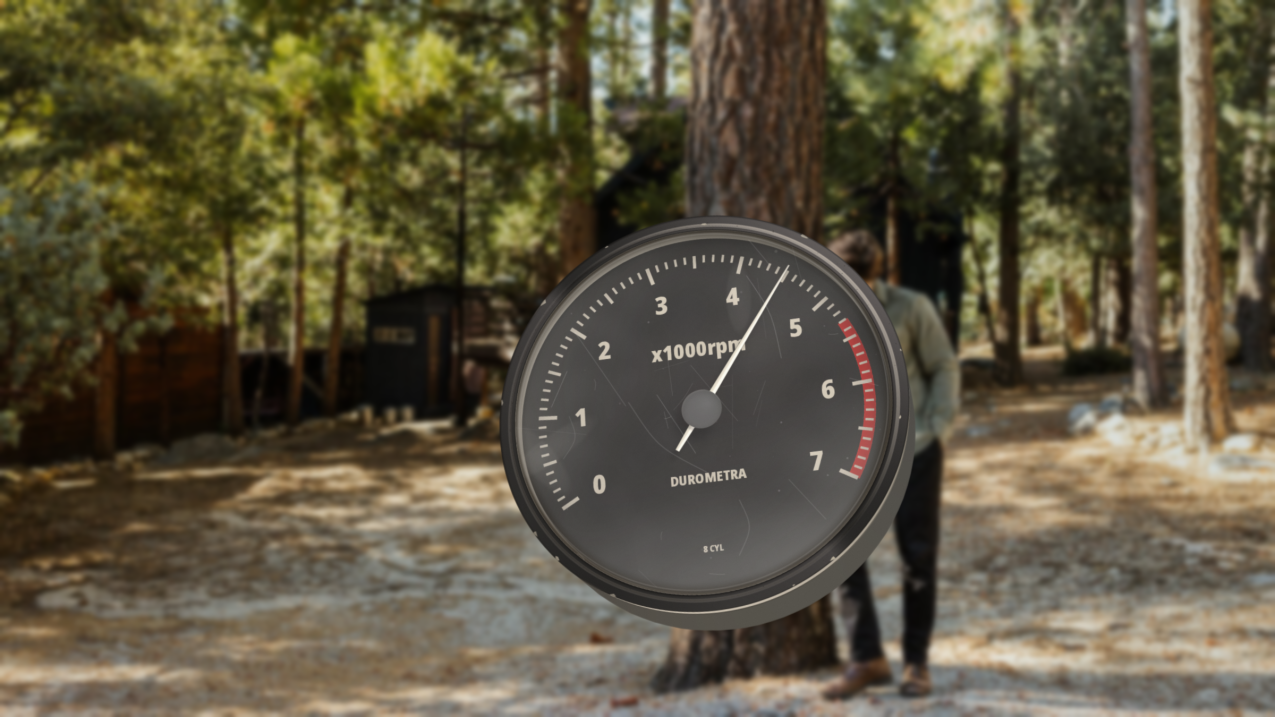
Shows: 4500 (rpm)
